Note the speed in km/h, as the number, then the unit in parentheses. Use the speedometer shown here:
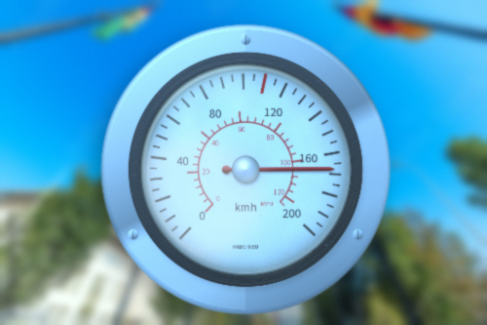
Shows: 167.5 (km/h)
